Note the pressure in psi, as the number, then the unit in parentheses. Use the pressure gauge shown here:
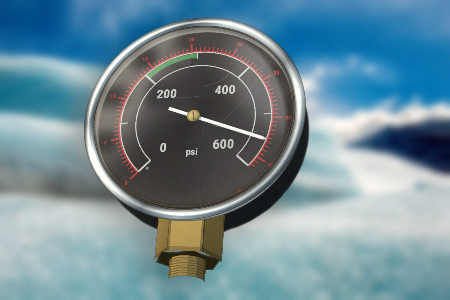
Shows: 550 (psi)
